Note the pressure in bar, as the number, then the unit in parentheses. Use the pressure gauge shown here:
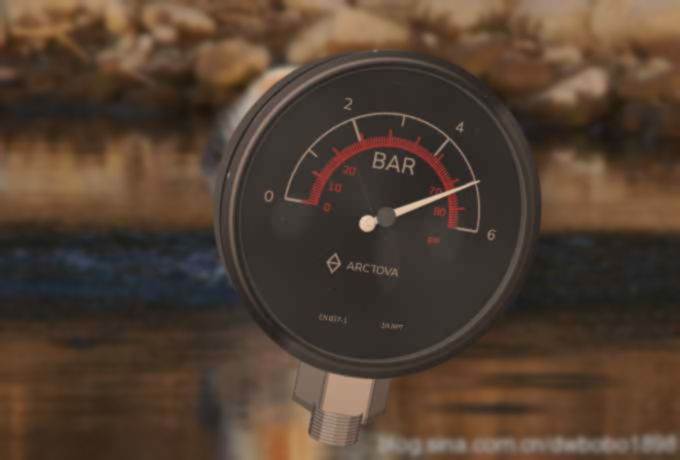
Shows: 5 (bar)
